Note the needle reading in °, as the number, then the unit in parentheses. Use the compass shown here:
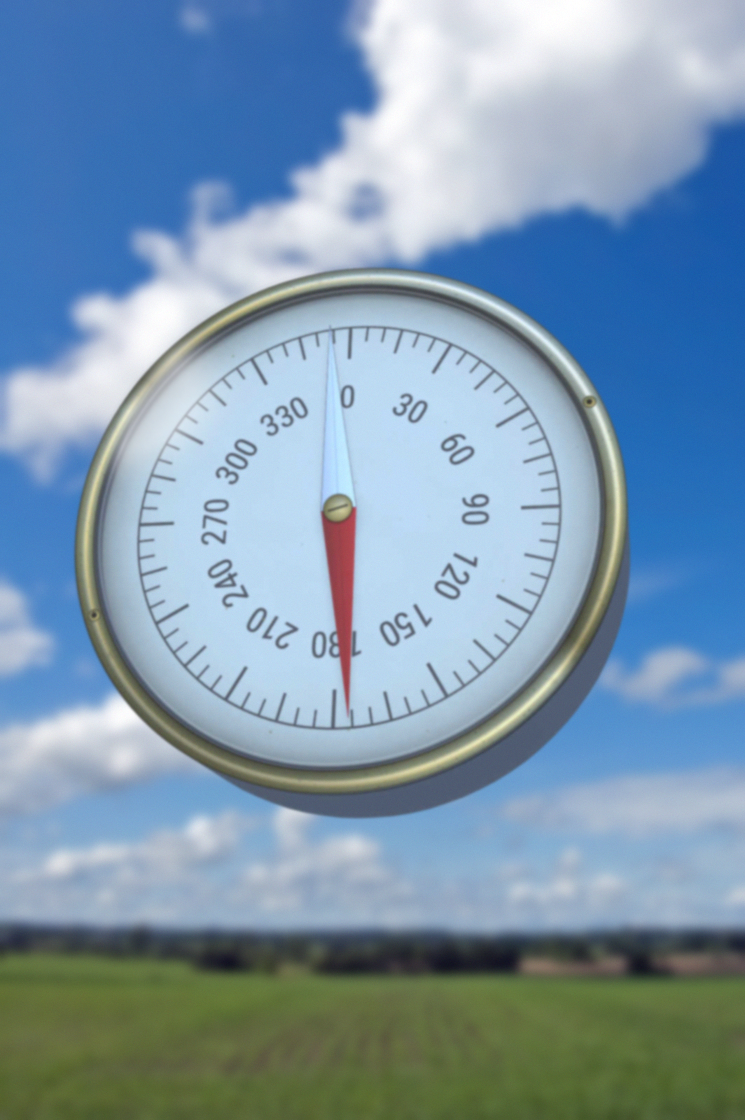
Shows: 175 (°)
